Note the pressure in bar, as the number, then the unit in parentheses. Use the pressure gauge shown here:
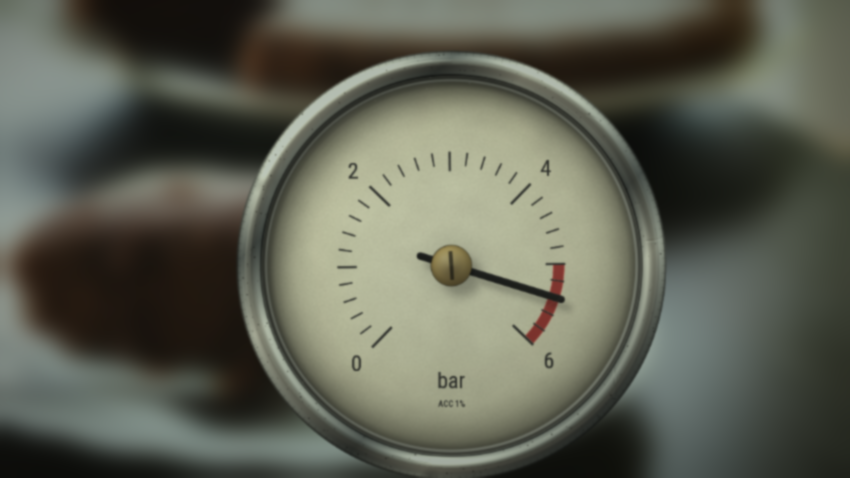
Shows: 5.4 (bar)
